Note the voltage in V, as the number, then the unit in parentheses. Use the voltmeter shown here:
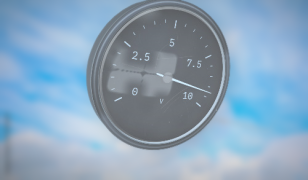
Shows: 9.25 (V)
